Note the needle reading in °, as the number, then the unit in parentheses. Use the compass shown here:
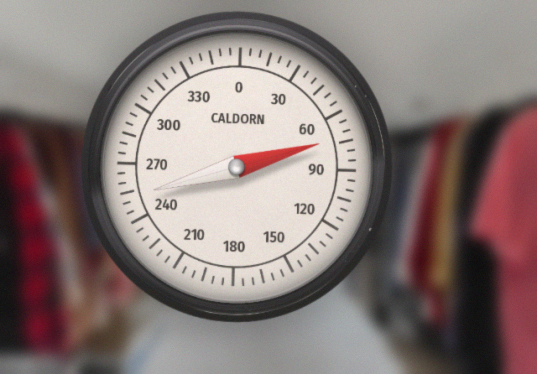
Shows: 72.5 (°)
